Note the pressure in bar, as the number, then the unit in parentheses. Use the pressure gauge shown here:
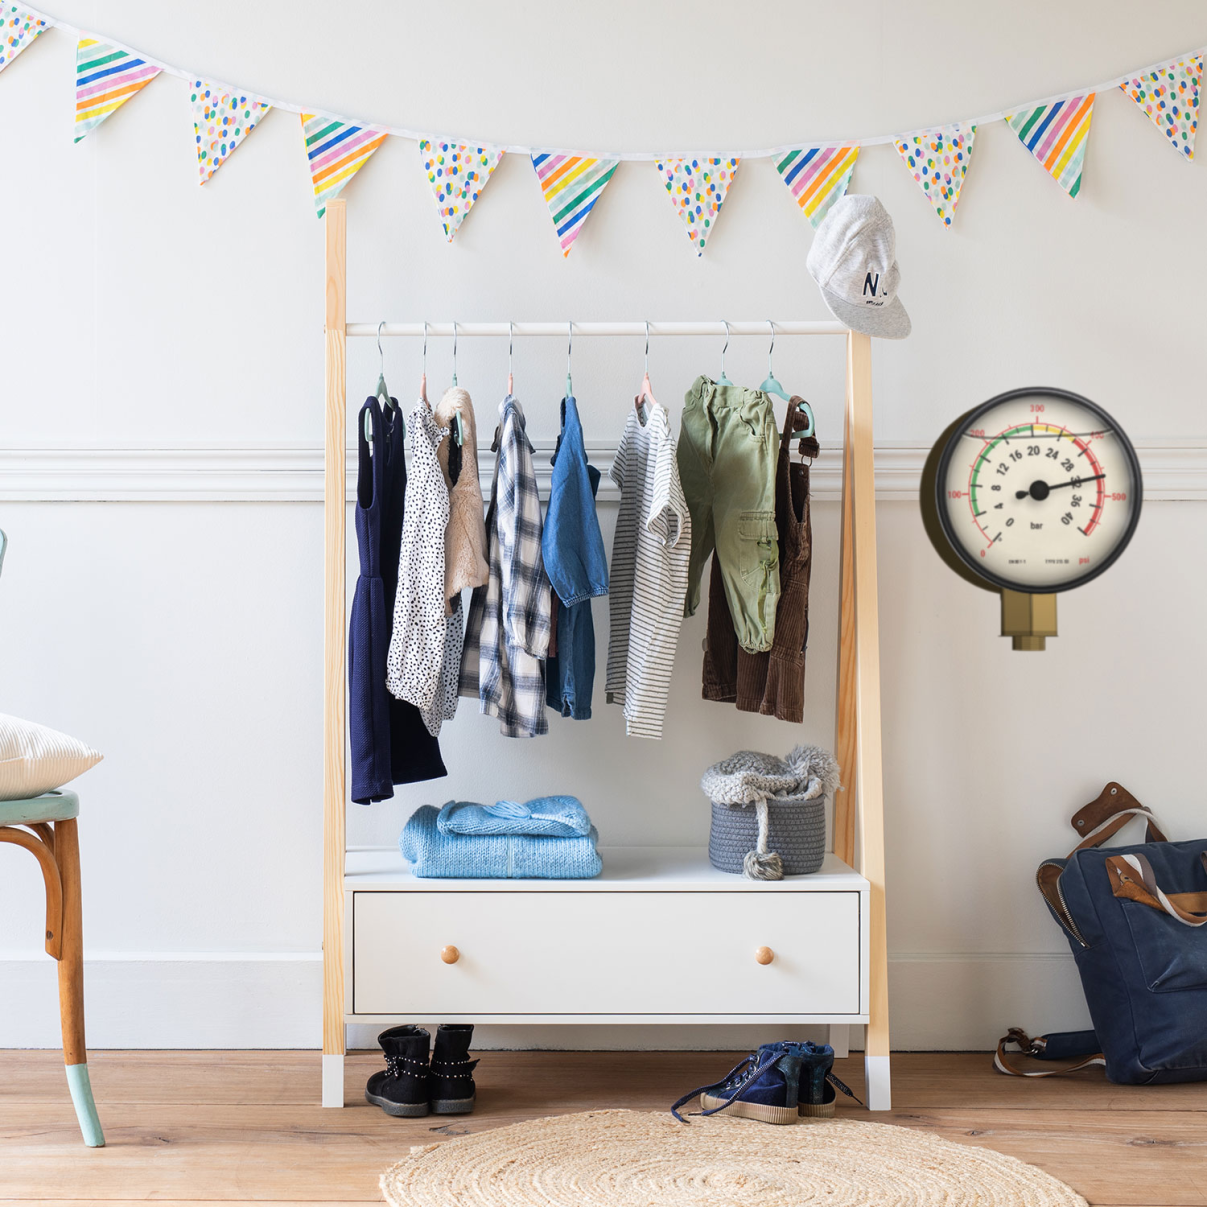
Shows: 32 (bar)
